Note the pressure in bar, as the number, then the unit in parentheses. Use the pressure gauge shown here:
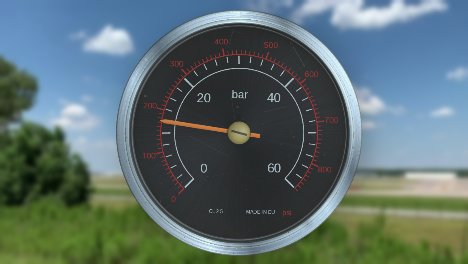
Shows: 12 (bar)
